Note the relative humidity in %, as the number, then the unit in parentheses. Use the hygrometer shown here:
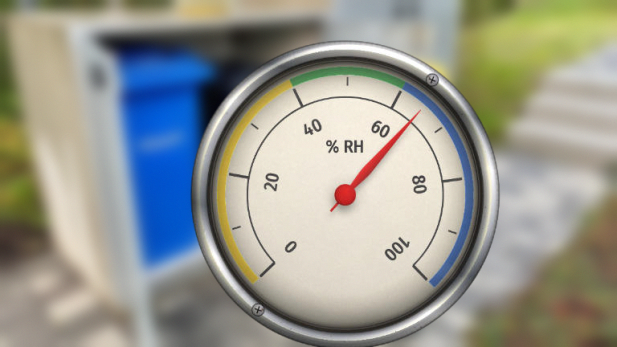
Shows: 65 (%)
